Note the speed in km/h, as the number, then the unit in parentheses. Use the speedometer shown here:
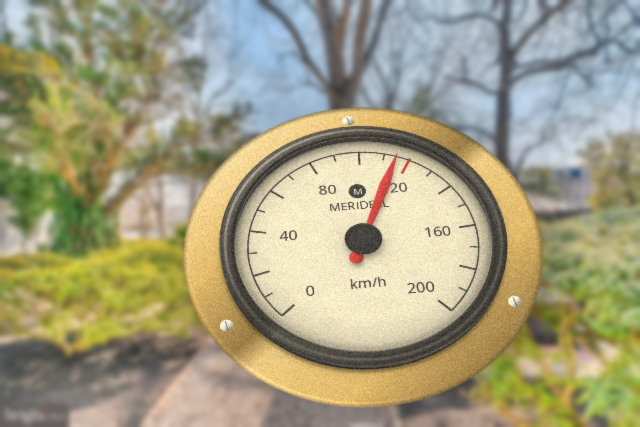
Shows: 115 (km/h)
